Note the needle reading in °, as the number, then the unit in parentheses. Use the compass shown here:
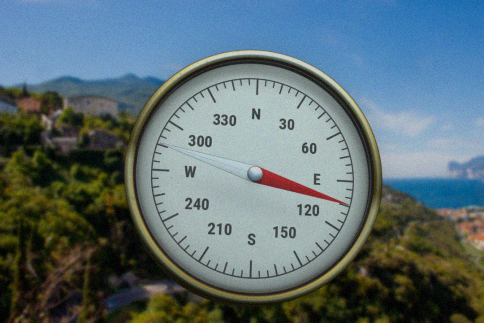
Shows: 105 (°)
